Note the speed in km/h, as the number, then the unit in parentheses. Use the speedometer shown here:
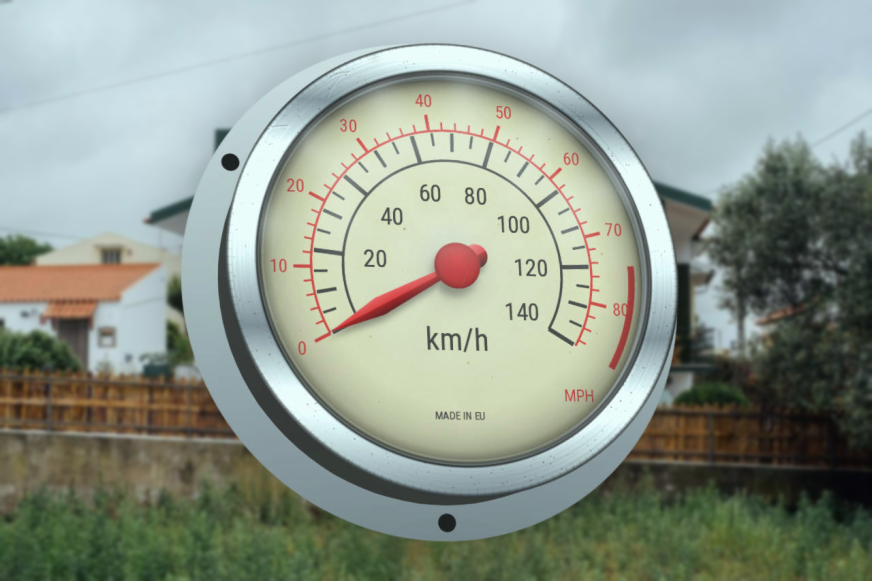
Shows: 0 (km/h)
